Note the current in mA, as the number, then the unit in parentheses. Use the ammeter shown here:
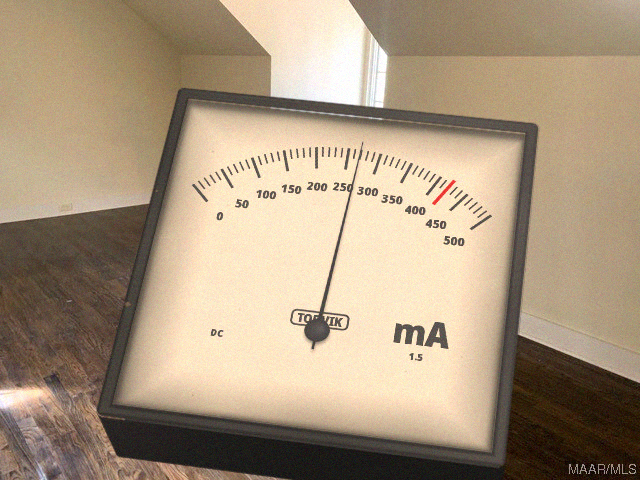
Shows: 270 (mA)
